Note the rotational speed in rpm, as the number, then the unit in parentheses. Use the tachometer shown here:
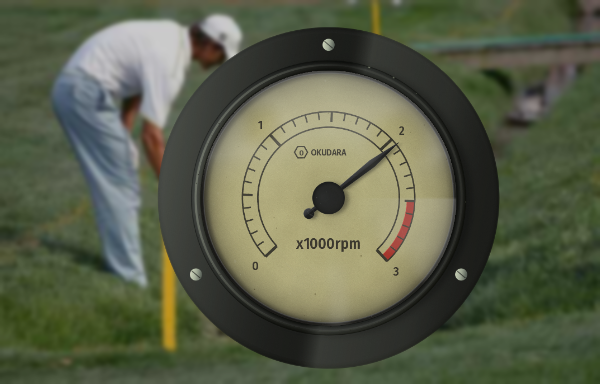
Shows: 2050 (rpm)
